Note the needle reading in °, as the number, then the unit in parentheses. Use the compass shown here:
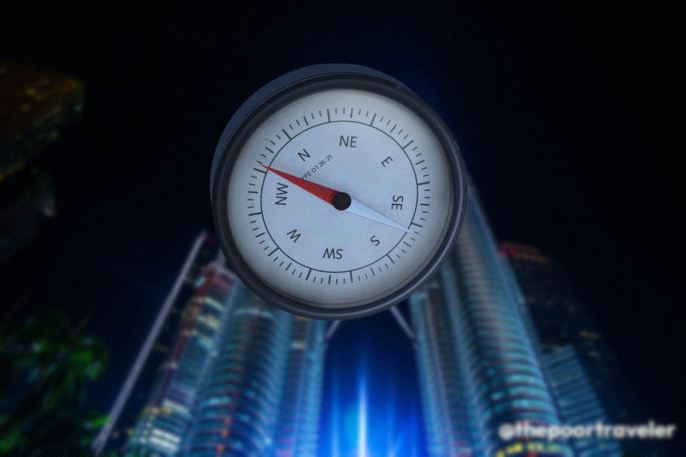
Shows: 335 (°)
